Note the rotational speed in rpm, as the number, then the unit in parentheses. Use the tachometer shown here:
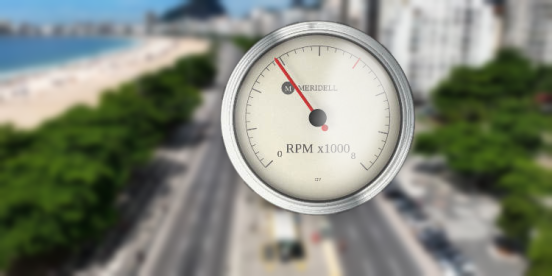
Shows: 2900 (rpm)
